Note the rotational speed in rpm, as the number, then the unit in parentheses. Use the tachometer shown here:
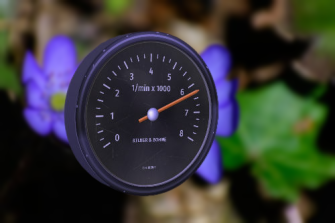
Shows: 6250 (rpm)
